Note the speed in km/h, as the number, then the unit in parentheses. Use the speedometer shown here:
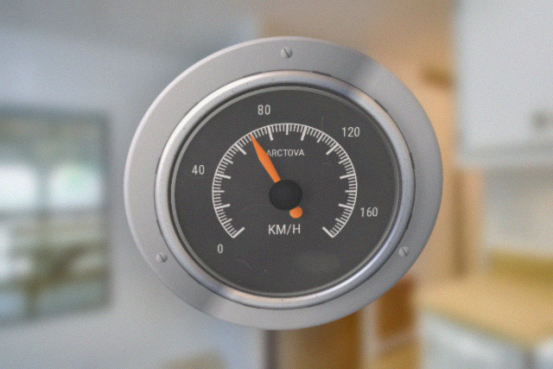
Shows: 70 (km/h)
